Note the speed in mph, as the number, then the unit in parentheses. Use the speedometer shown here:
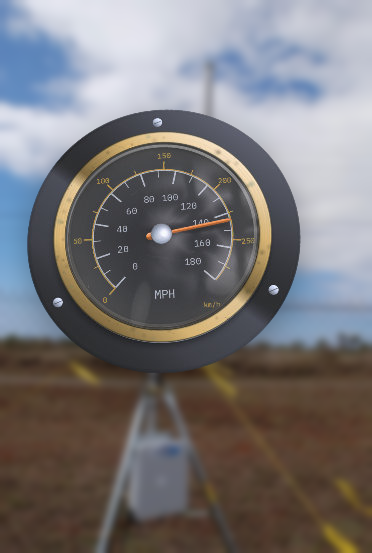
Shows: 145 (mph)
